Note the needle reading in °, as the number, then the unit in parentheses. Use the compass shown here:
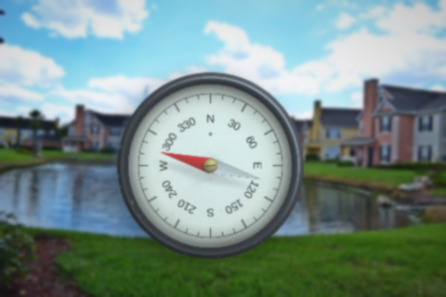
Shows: 285 (°)
